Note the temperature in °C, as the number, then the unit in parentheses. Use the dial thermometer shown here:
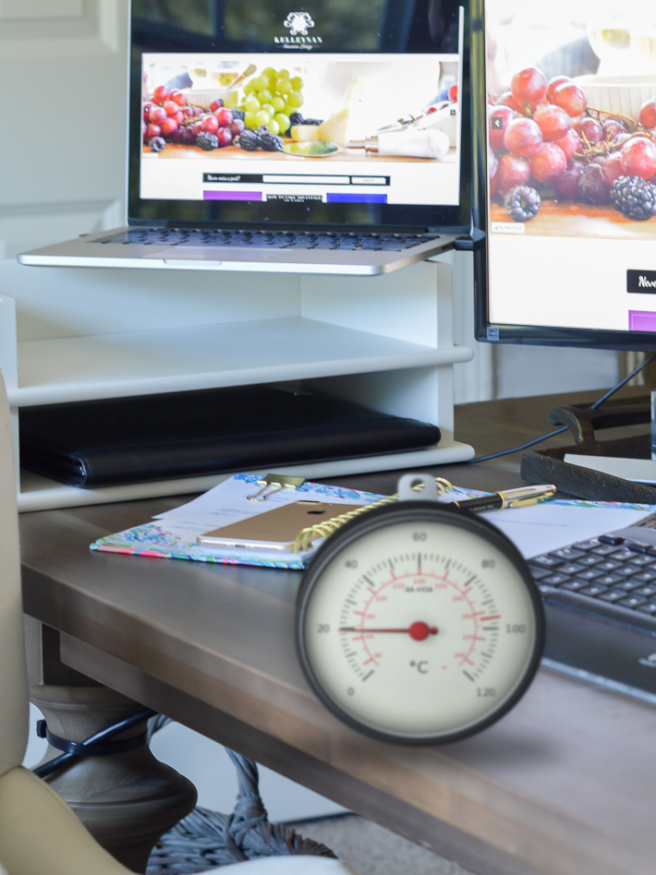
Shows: 20 (°C)
